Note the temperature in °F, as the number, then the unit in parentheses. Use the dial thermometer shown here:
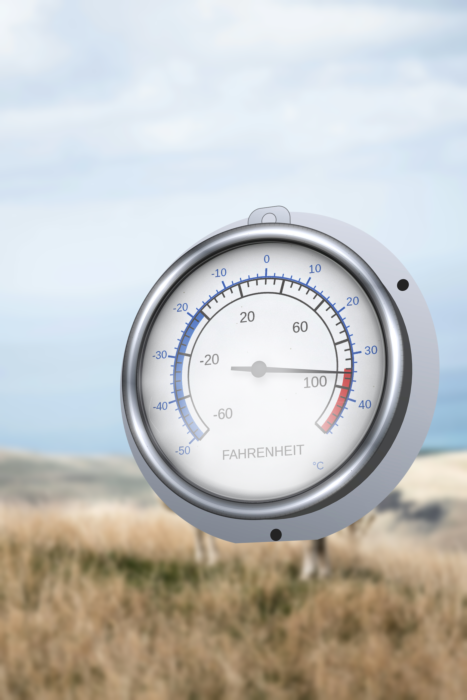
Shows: 94 (°F)
